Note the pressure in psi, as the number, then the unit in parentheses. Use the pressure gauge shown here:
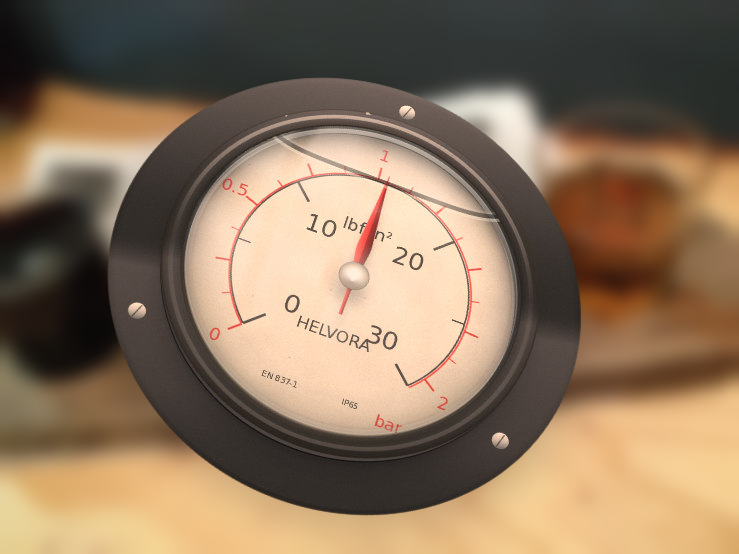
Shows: 15 (psi)
